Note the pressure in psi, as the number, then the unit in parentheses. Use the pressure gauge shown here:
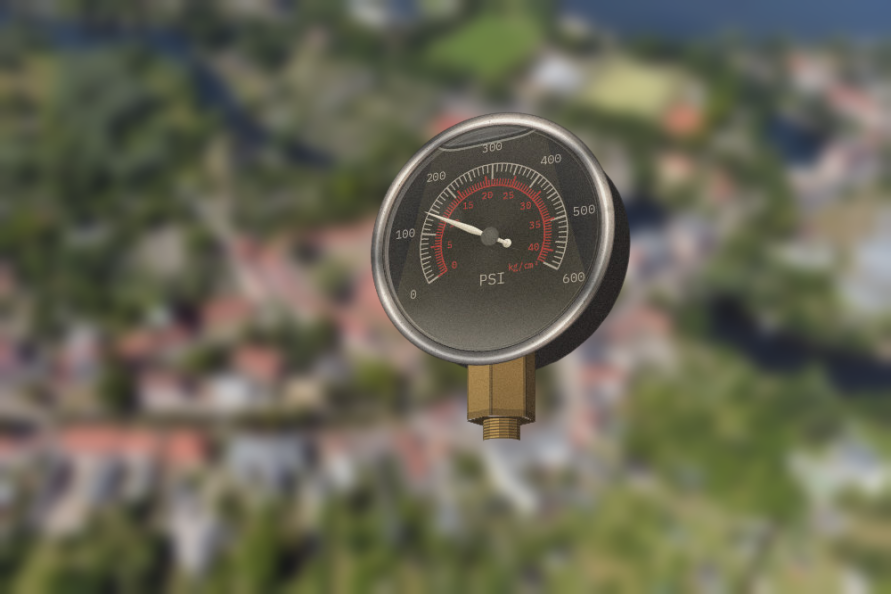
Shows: 140 (psi)
